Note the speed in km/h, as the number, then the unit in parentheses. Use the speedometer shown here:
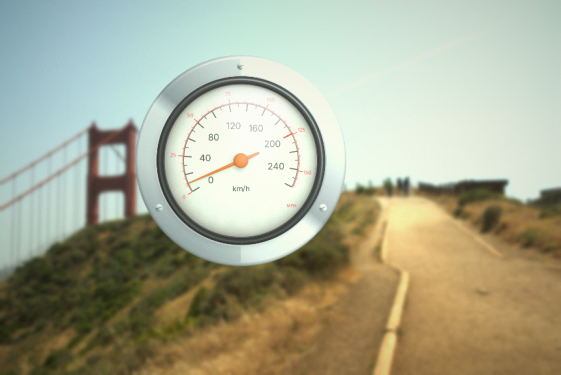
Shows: 10 (km/h)
